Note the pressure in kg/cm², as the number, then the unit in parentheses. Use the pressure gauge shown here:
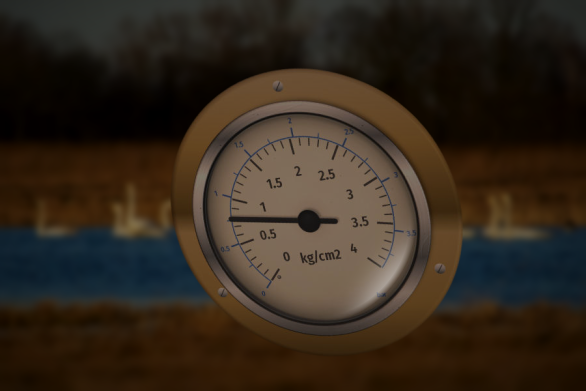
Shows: 0.8 (kg/cm²)
